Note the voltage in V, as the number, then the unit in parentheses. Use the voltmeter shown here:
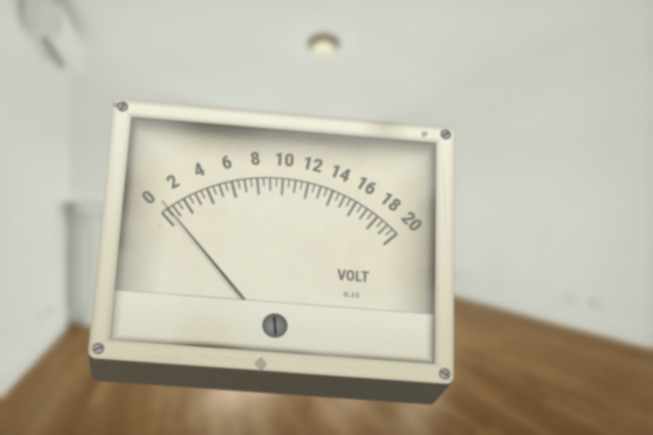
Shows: 0.5 (V)
